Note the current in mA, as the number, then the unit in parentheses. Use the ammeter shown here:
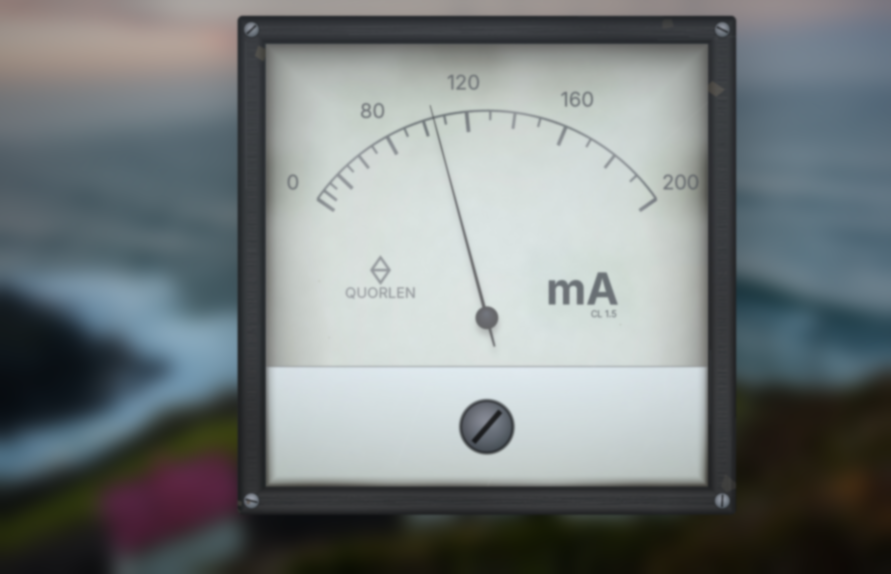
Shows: 105 (mA)
